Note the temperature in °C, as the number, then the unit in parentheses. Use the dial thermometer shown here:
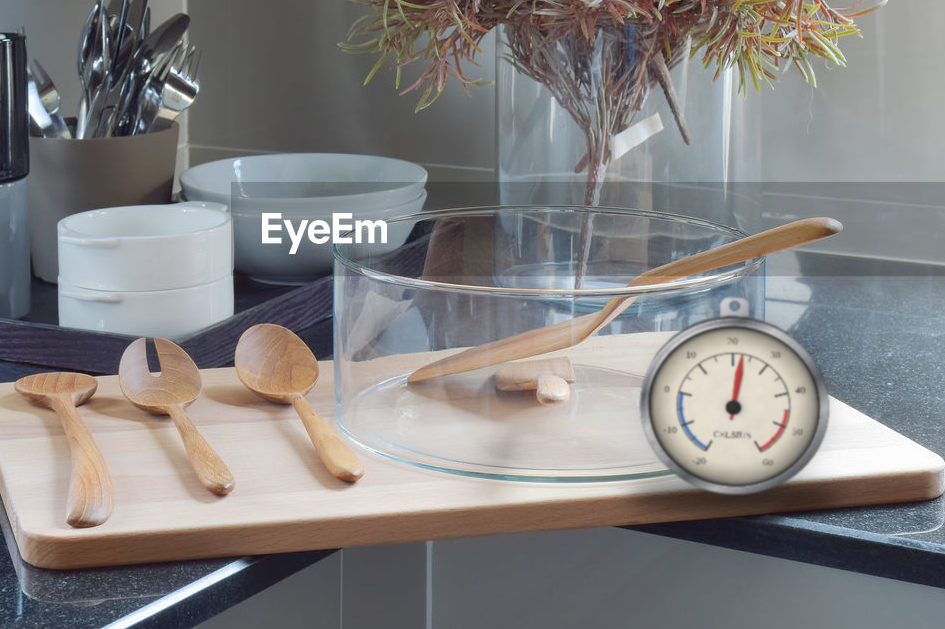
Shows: 22.5 (°C)
